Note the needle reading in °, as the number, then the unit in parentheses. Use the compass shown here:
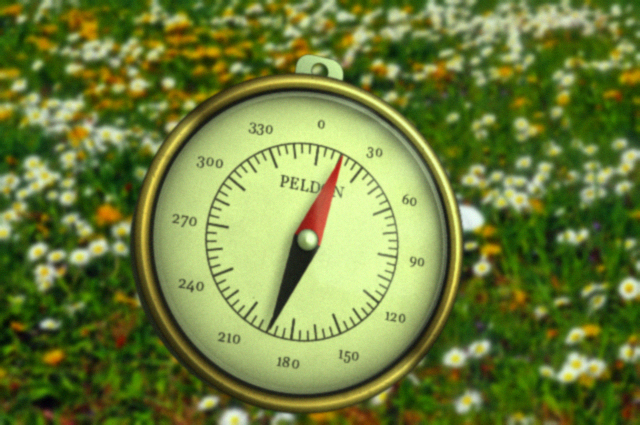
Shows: 15 (°)
